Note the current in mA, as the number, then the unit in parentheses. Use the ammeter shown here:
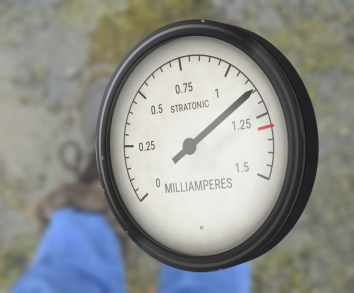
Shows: 1.15 (mA)
